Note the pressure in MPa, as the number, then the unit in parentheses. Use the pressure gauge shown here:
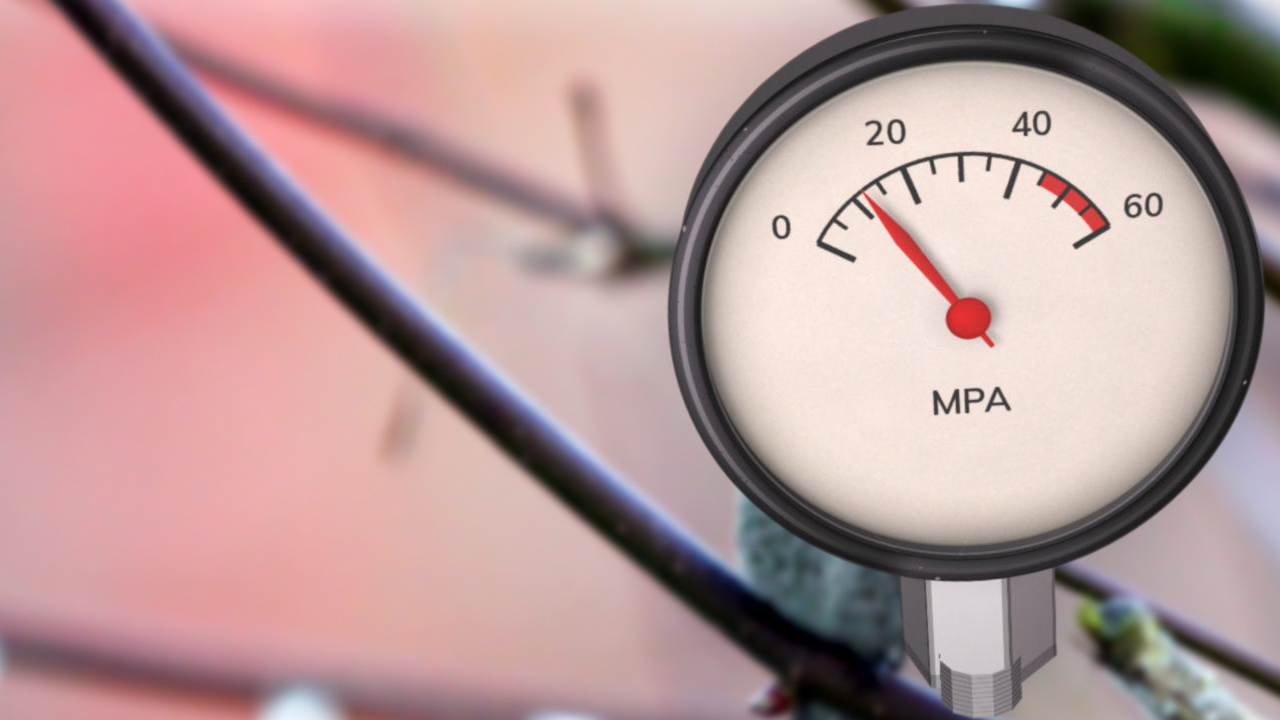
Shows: 12.5 (MPa)
